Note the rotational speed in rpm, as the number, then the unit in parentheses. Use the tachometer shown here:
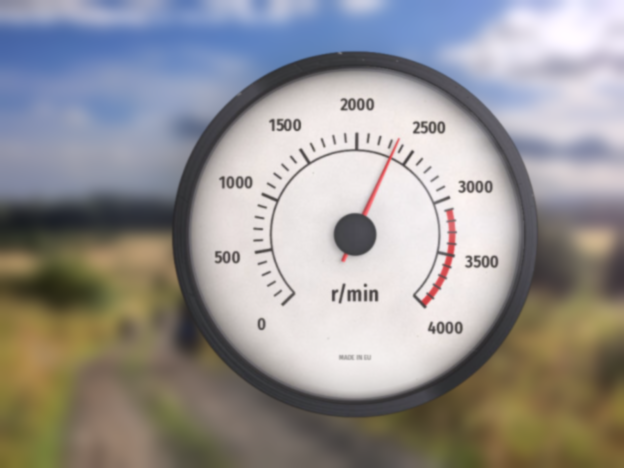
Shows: 2350 (rpm)
